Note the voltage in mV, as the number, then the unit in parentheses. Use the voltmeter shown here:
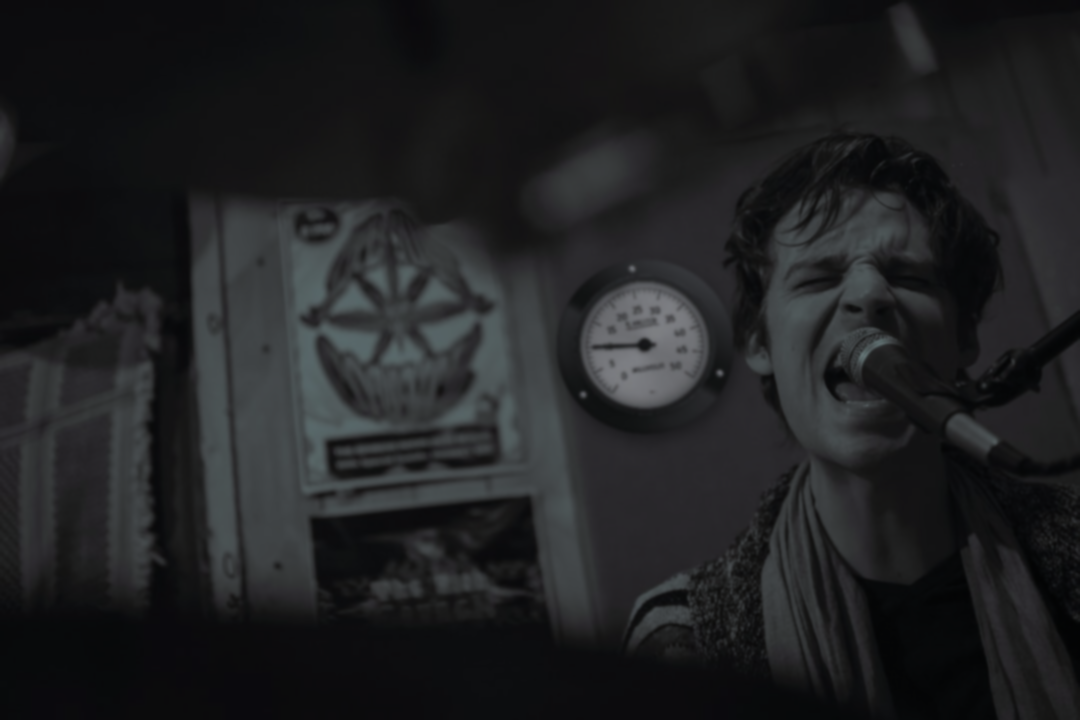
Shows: 10 (mV)
